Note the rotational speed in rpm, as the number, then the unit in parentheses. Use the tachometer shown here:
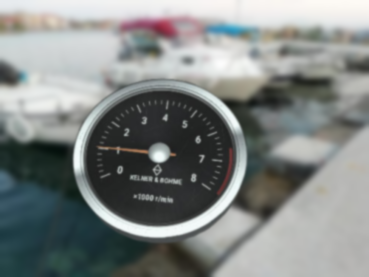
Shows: 1000 (rpm)
